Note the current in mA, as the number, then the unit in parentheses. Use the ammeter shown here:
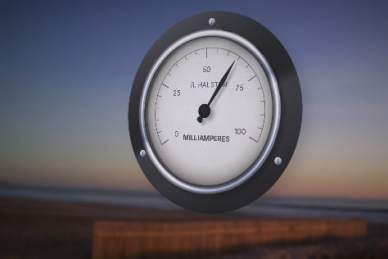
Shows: 65 (mA)
